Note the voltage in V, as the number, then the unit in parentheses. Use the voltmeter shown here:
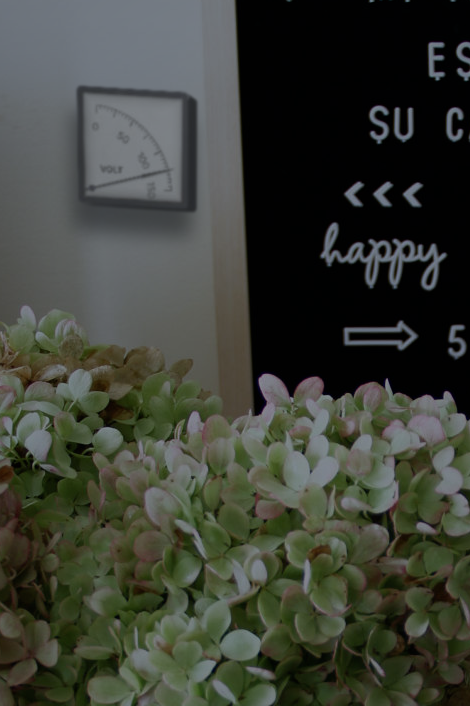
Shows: 125 (V)
